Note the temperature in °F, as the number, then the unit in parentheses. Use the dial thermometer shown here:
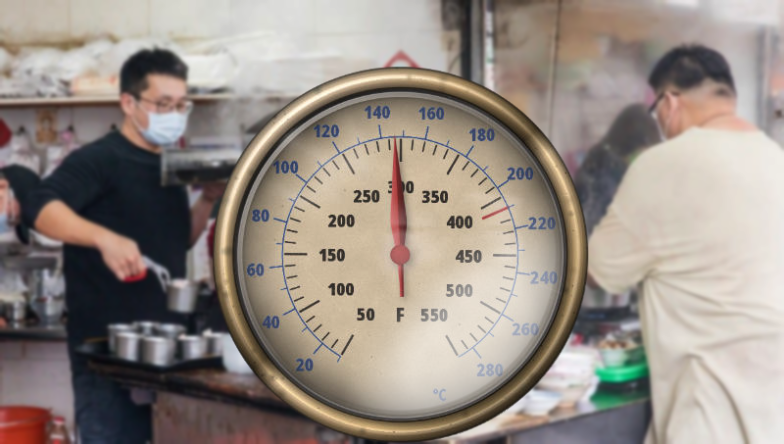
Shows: 295 (°F)
